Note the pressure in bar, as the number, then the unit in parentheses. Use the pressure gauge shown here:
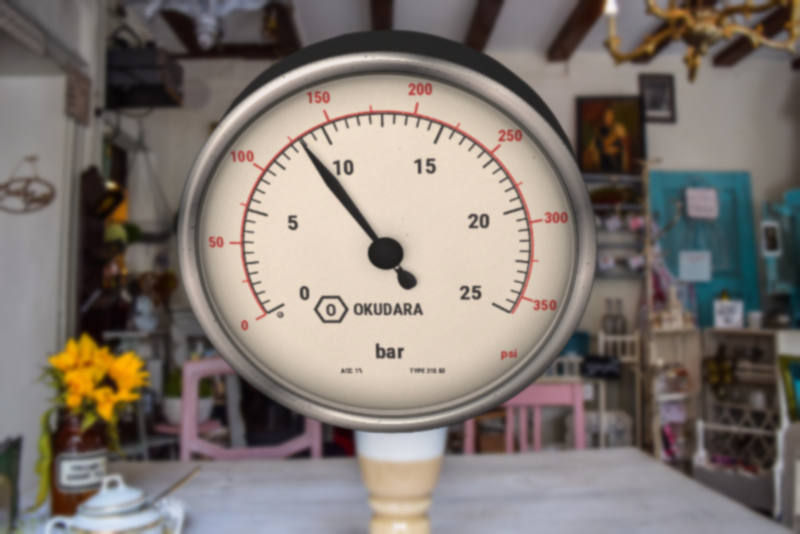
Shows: 9 (bar)
